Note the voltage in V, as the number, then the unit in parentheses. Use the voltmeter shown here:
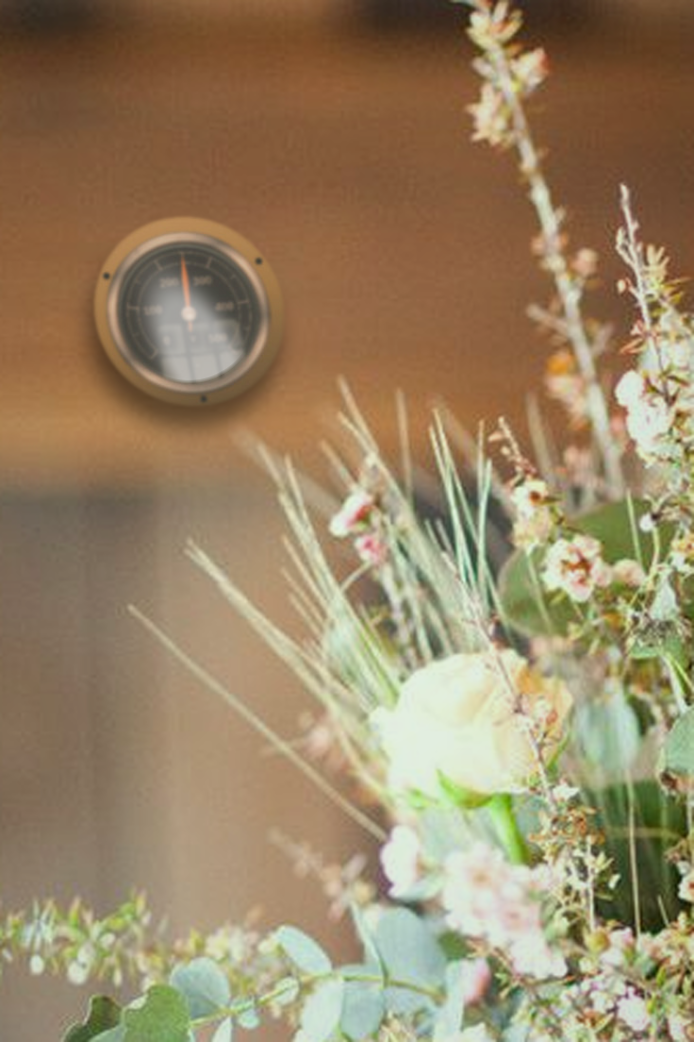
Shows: 250 (V)
